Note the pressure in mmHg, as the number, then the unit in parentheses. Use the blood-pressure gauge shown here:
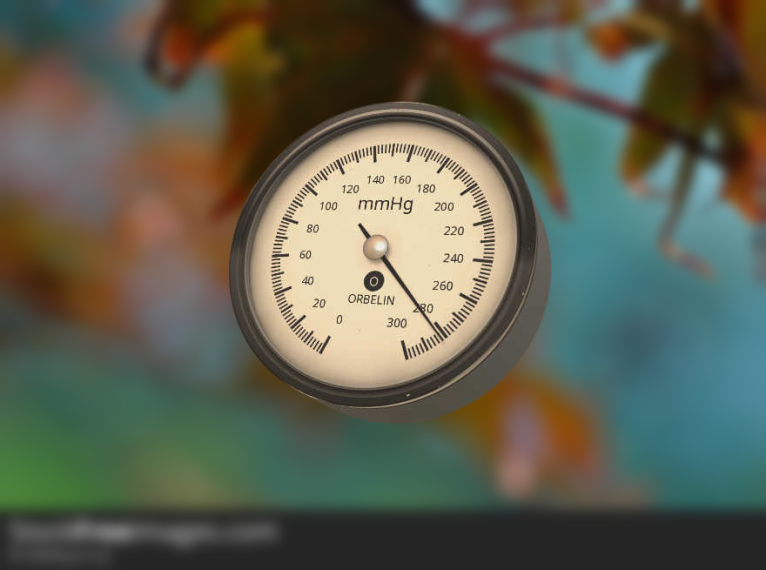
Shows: 282 (mmHg)
